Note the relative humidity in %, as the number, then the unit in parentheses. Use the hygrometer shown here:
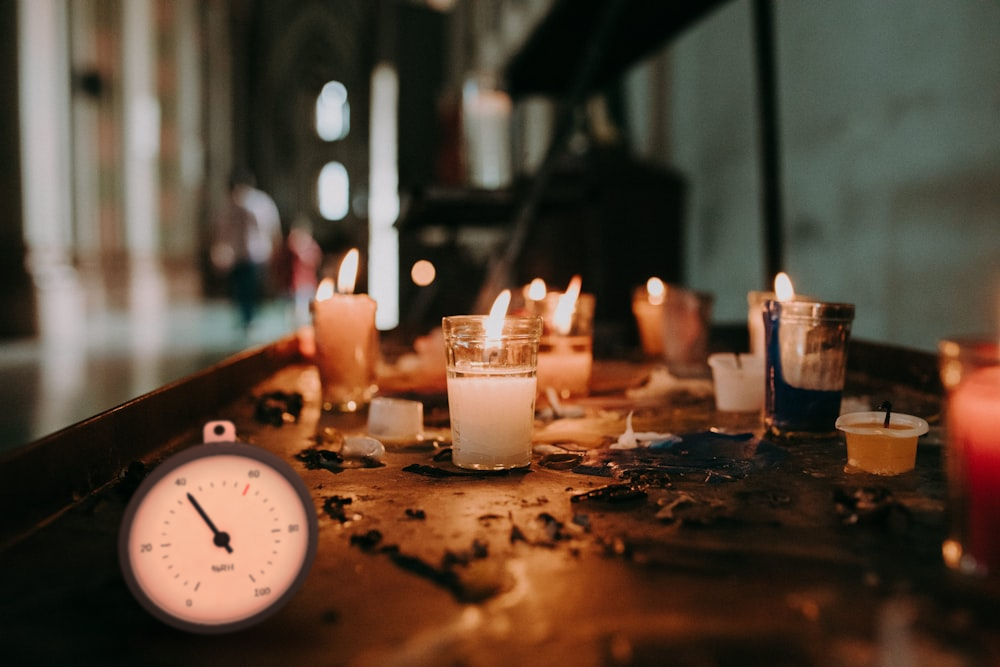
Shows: 40 (%)
